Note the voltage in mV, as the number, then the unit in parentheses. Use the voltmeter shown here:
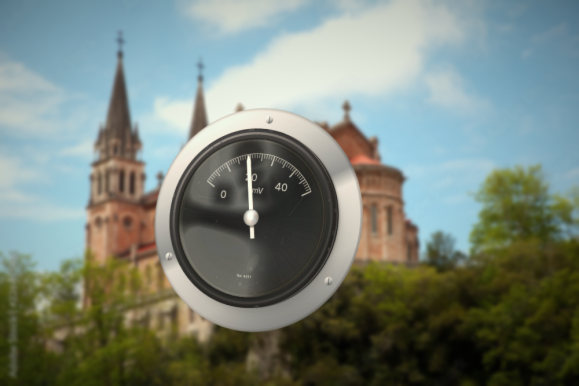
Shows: 20 (mV)
